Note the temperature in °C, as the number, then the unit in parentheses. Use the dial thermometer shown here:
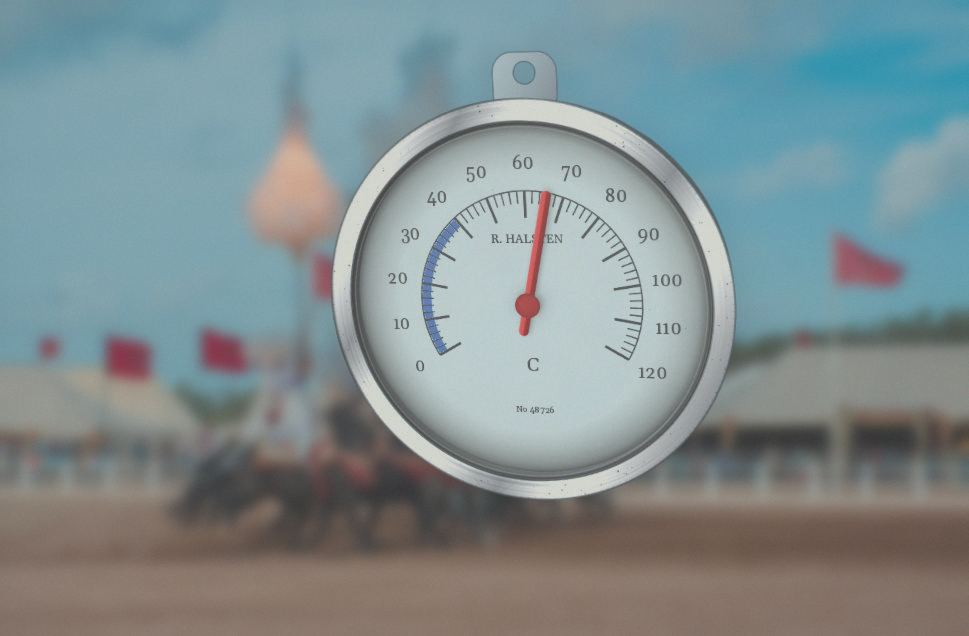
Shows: 66 (°C)
